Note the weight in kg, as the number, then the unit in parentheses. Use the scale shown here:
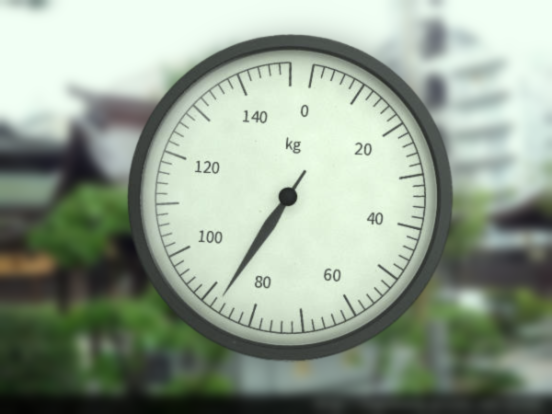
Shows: 87 (kg)
